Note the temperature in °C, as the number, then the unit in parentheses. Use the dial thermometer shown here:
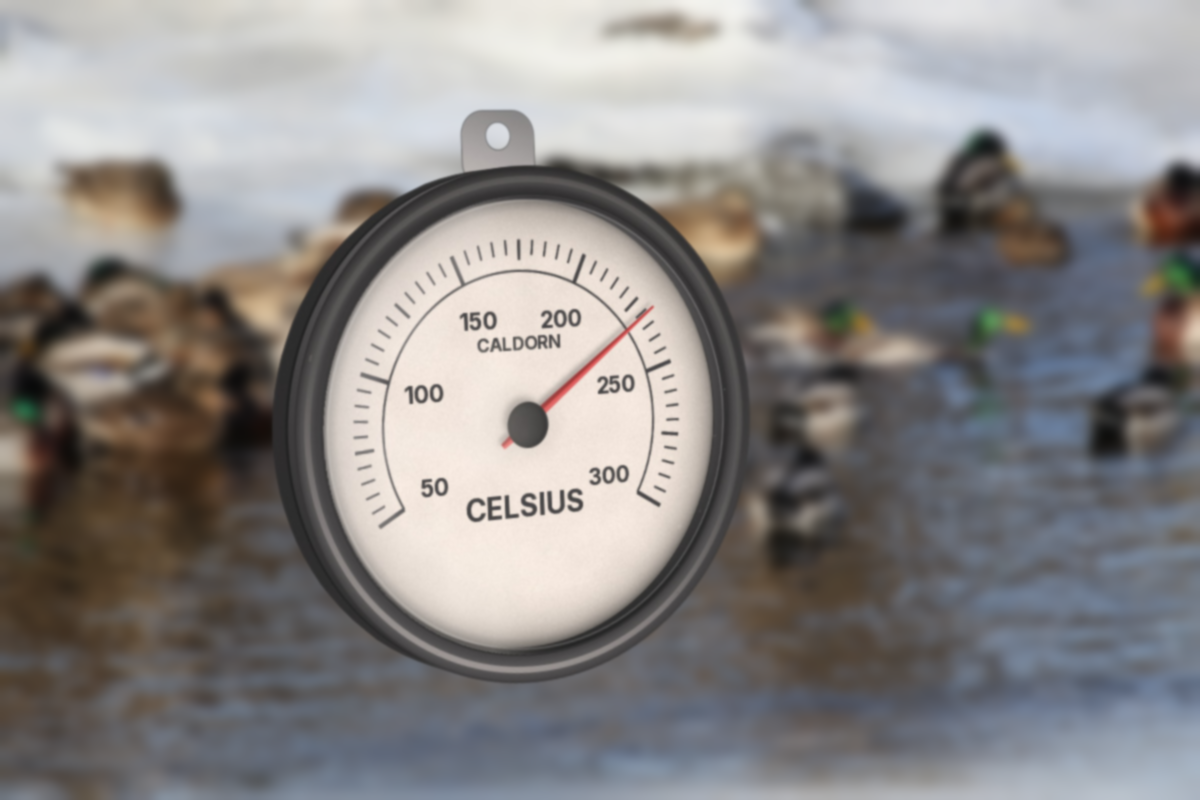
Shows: 230 (°C)
